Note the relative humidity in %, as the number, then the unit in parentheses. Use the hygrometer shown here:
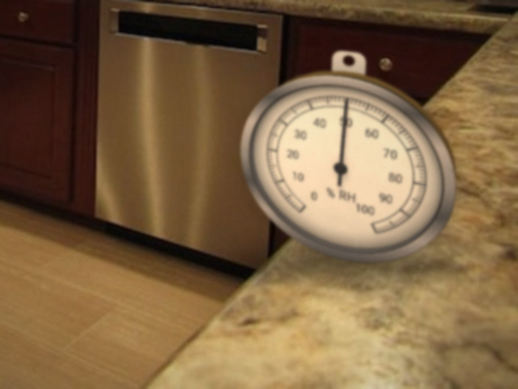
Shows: 50 (%)
